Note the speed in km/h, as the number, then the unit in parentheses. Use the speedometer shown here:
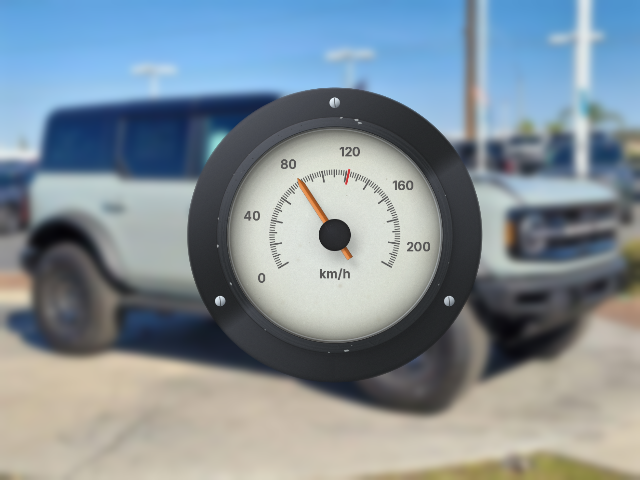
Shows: 80 (km/h)
